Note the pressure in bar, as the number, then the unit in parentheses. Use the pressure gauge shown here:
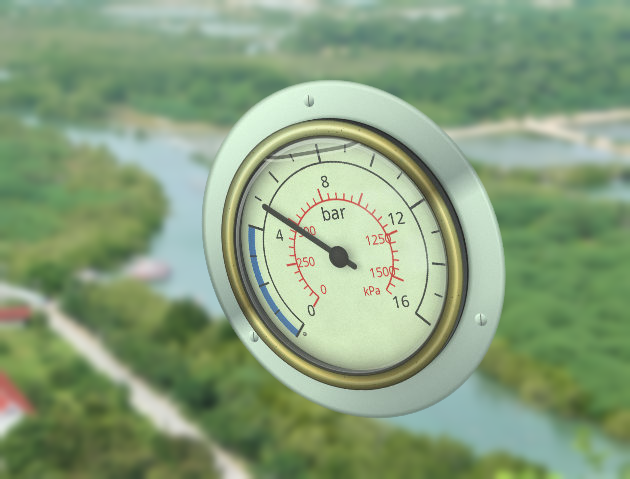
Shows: 5 (bar)
